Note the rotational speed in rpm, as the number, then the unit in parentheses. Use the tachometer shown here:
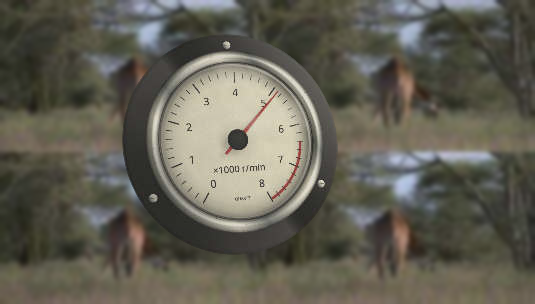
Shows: 5100 (rpm)
